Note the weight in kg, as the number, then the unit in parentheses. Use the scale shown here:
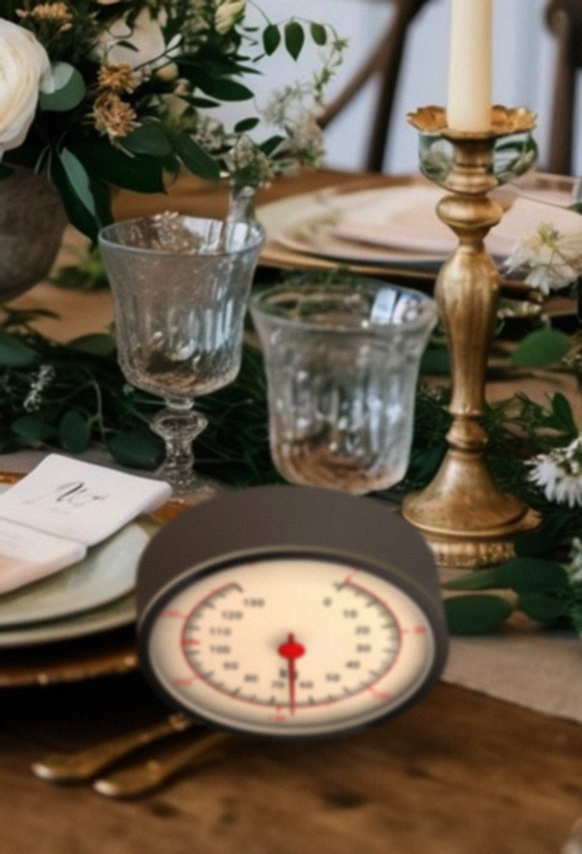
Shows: 65 (kg)
